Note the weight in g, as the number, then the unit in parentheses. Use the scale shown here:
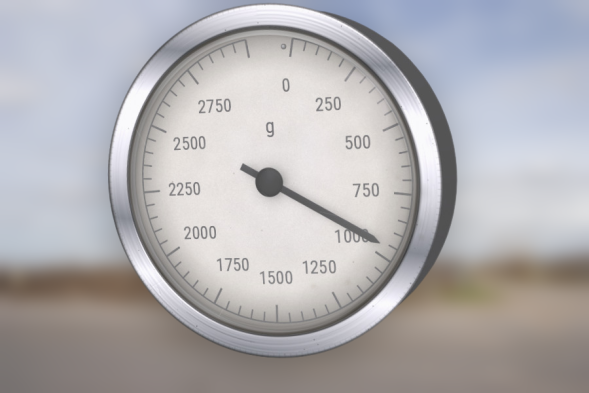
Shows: 950 (g)
